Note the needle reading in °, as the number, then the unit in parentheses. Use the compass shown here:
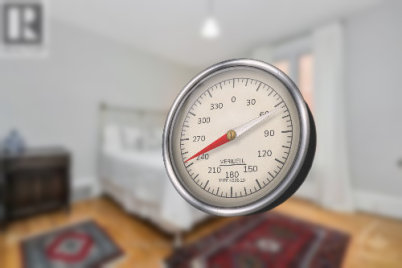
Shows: 245 (°)
